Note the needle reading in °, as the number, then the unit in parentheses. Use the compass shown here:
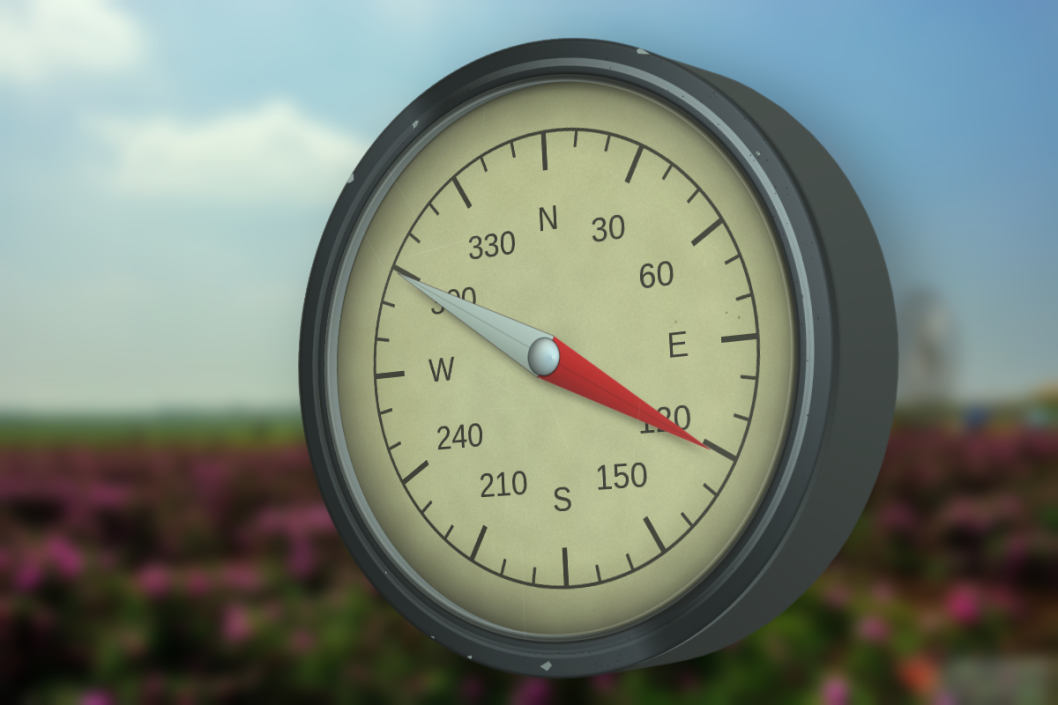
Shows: 120 (°)
